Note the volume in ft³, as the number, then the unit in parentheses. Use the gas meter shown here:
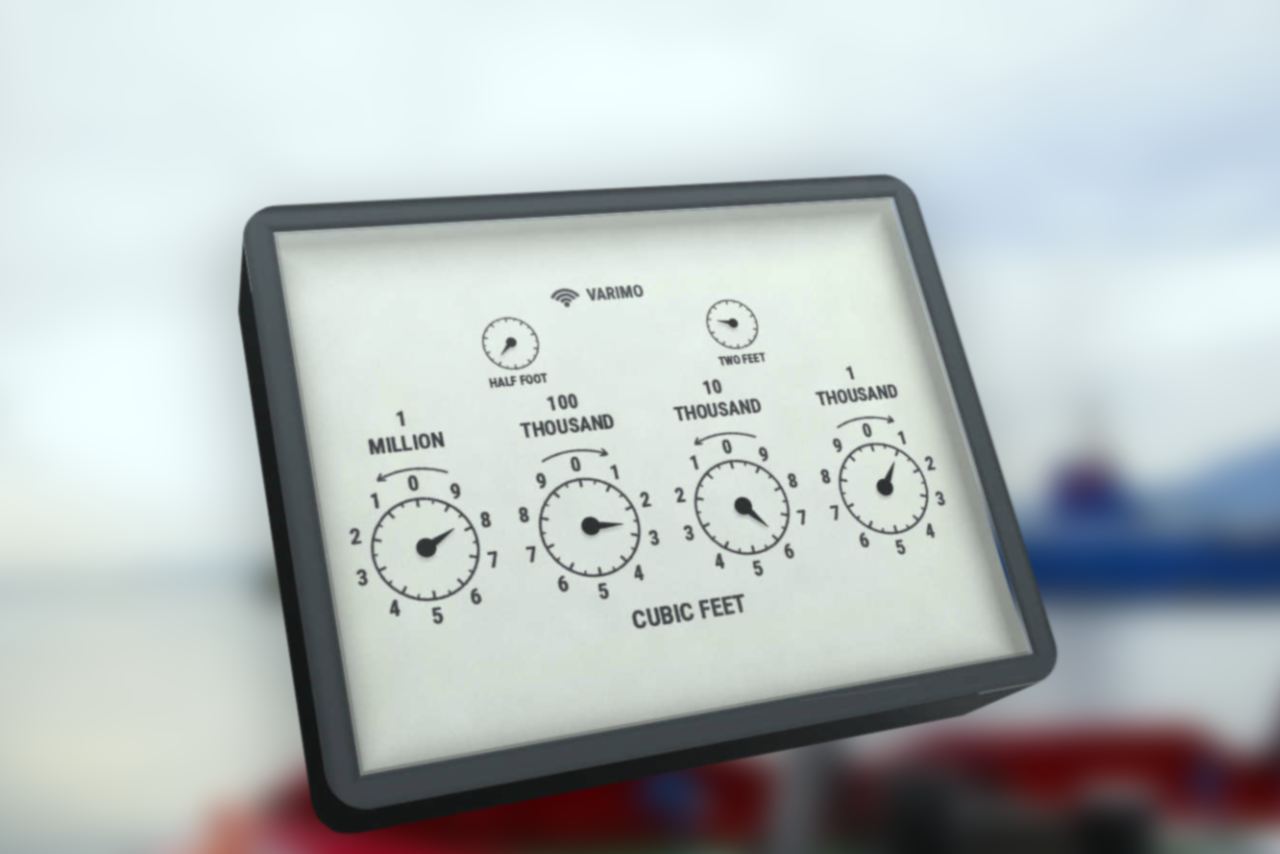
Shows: 826100 (ft³)
